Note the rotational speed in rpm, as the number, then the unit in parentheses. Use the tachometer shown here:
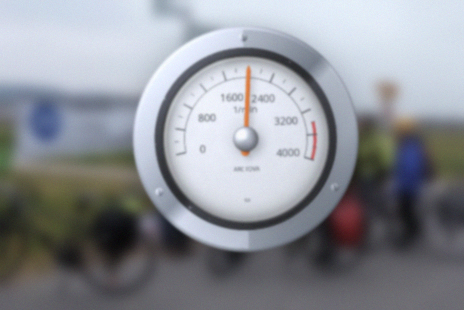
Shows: 2000 (rpm)
